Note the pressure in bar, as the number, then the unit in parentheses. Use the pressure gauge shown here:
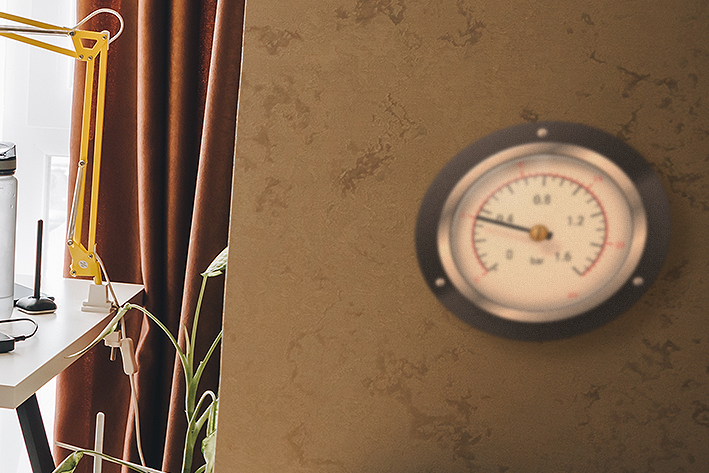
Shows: 0.35 (bar)
